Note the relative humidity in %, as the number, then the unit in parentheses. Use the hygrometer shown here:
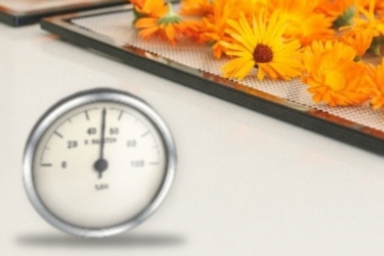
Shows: 50 (%)
